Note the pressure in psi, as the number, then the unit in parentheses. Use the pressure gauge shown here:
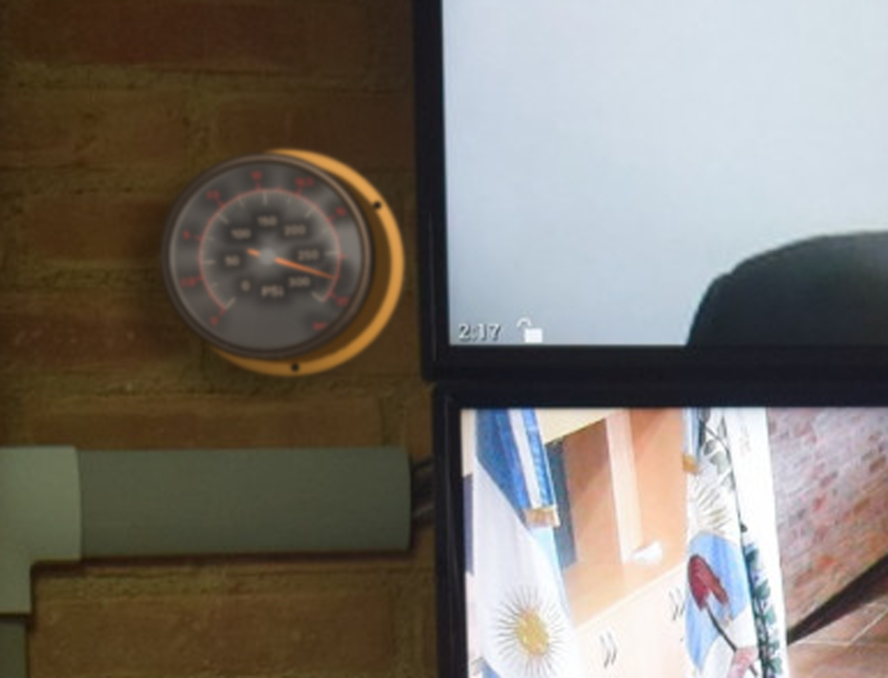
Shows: 275 (psi)
